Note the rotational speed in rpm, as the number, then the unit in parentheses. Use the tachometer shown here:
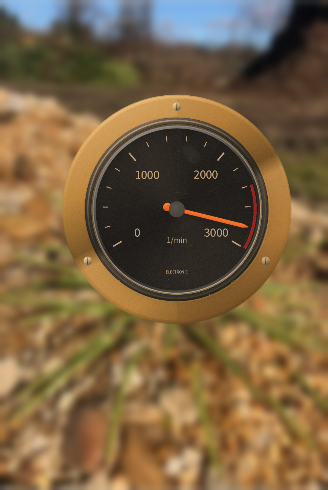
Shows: 2800 (rpm)
